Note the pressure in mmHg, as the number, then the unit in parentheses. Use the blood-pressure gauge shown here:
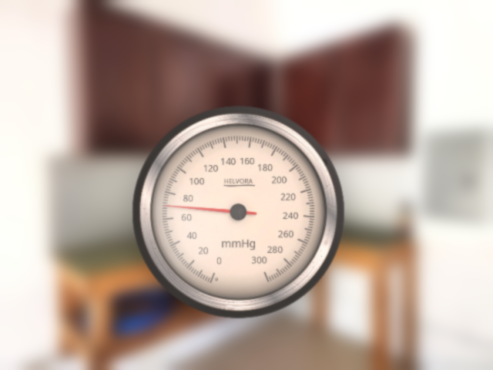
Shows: 70 (mmHg)
